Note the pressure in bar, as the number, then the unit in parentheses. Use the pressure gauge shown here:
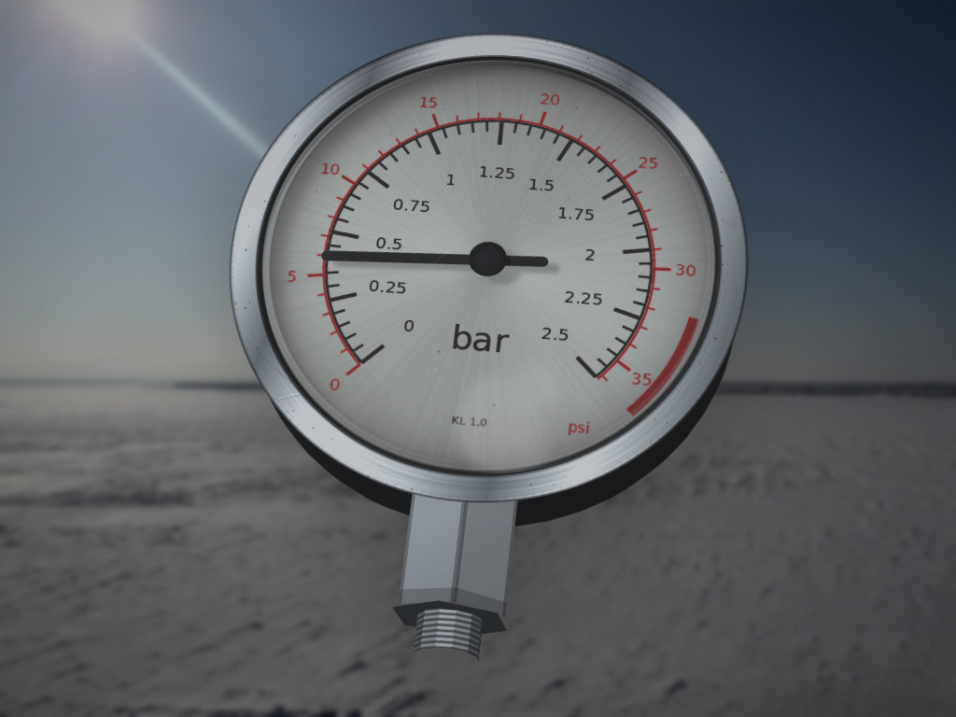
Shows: 0.4 (bar)
